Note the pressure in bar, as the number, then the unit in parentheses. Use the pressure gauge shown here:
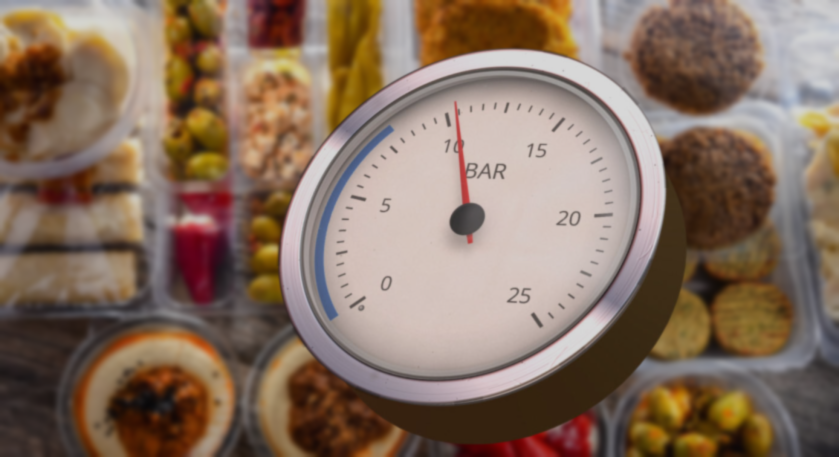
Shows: 10.5 (bar)
